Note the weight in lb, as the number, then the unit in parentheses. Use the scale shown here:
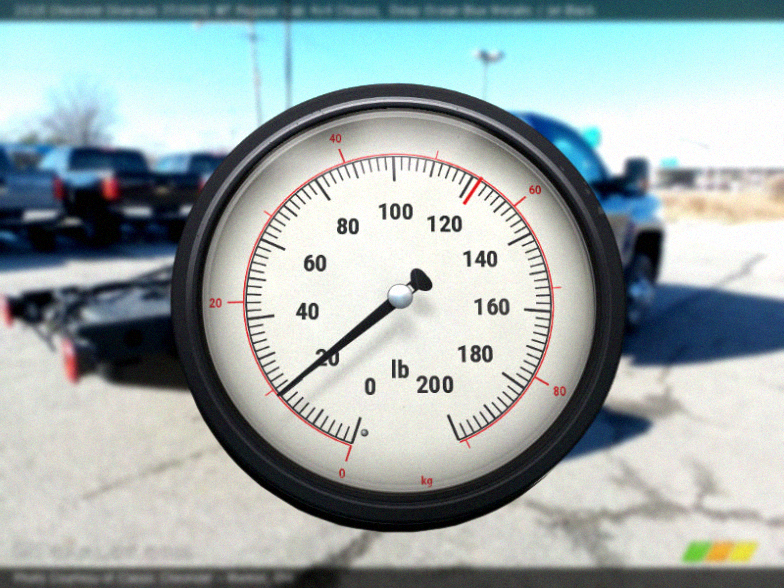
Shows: 20 (lb)
